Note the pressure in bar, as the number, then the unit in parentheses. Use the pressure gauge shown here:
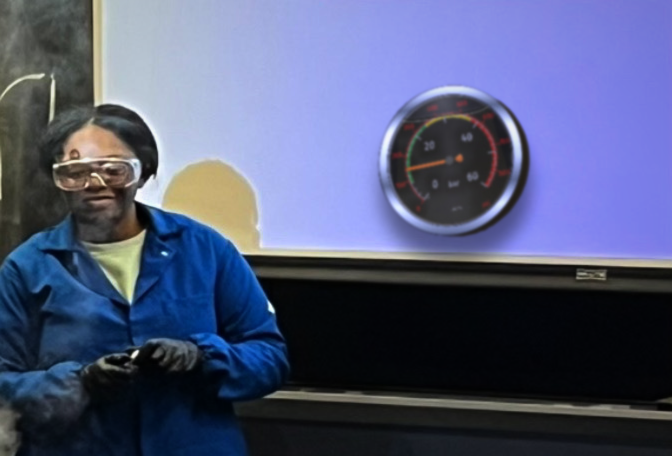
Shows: 10 (bar)
